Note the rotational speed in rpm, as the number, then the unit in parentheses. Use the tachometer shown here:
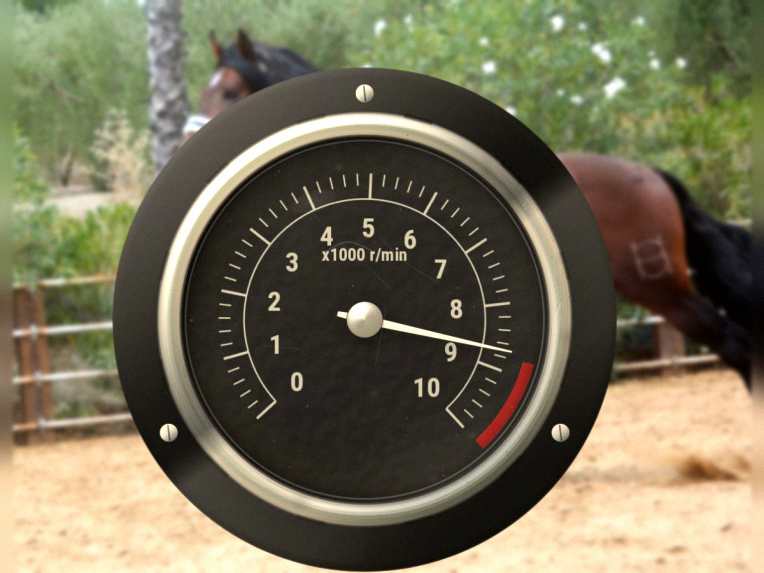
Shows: 8700 (rpm)
